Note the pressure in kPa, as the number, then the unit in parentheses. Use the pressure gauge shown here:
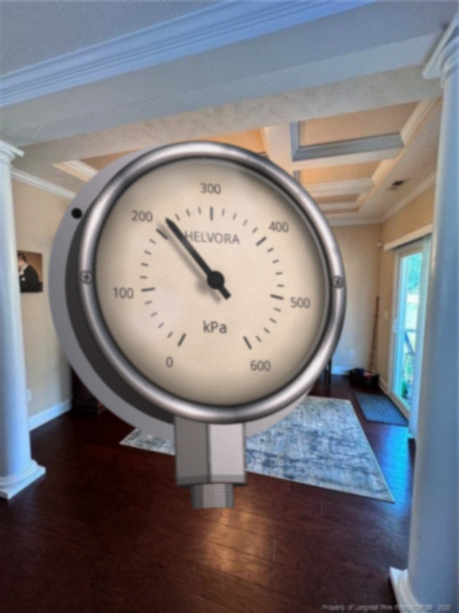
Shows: 220 (kPa)
